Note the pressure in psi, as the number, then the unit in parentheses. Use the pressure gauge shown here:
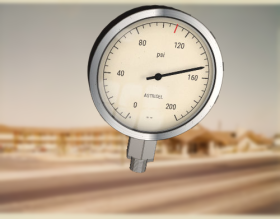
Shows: 150 (psi)
